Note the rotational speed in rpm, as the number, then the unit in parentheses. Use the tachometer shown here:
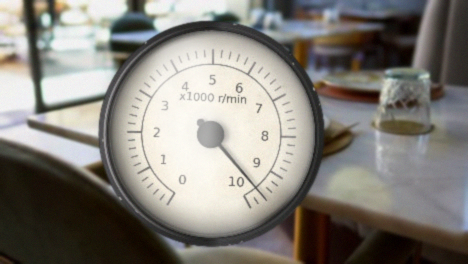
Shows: 9600 (rpm)
